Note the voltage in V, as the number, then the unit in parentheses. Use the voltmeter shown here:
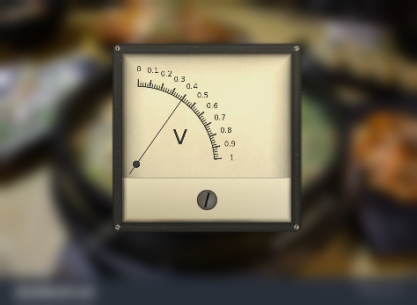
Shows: 0.4 (V)
